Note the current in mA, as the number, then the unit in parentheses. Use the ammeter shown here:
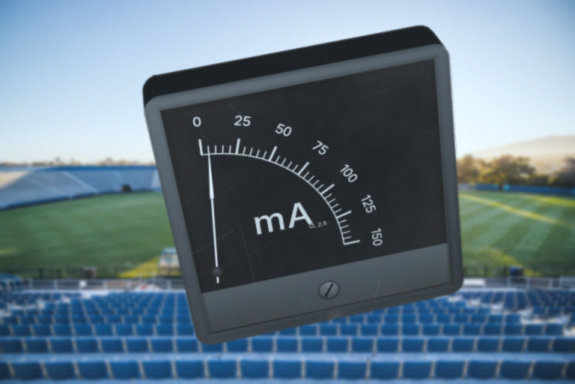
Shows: 5 (mA)
